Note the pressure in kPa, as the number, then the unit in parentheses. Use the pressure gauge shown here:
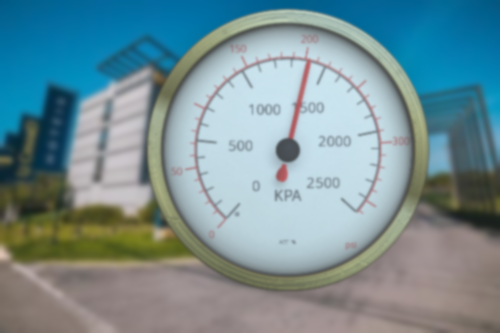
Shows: 1400 (kPa)
